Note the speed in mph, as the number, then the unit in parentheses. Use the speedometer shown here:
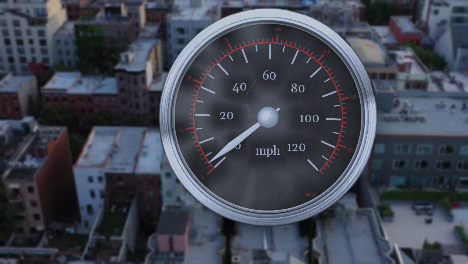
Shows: 2.5 (mph)
